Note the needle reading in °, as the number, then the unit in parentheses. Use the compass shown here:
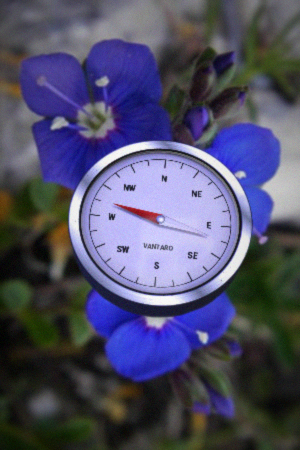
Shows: 285 (°)
